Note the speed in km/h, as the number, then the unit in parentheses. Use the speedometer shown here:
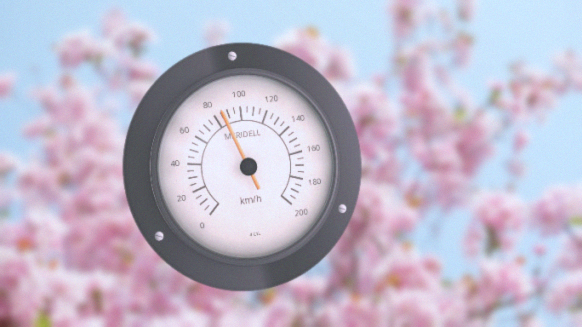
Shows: 85 (km/h)
